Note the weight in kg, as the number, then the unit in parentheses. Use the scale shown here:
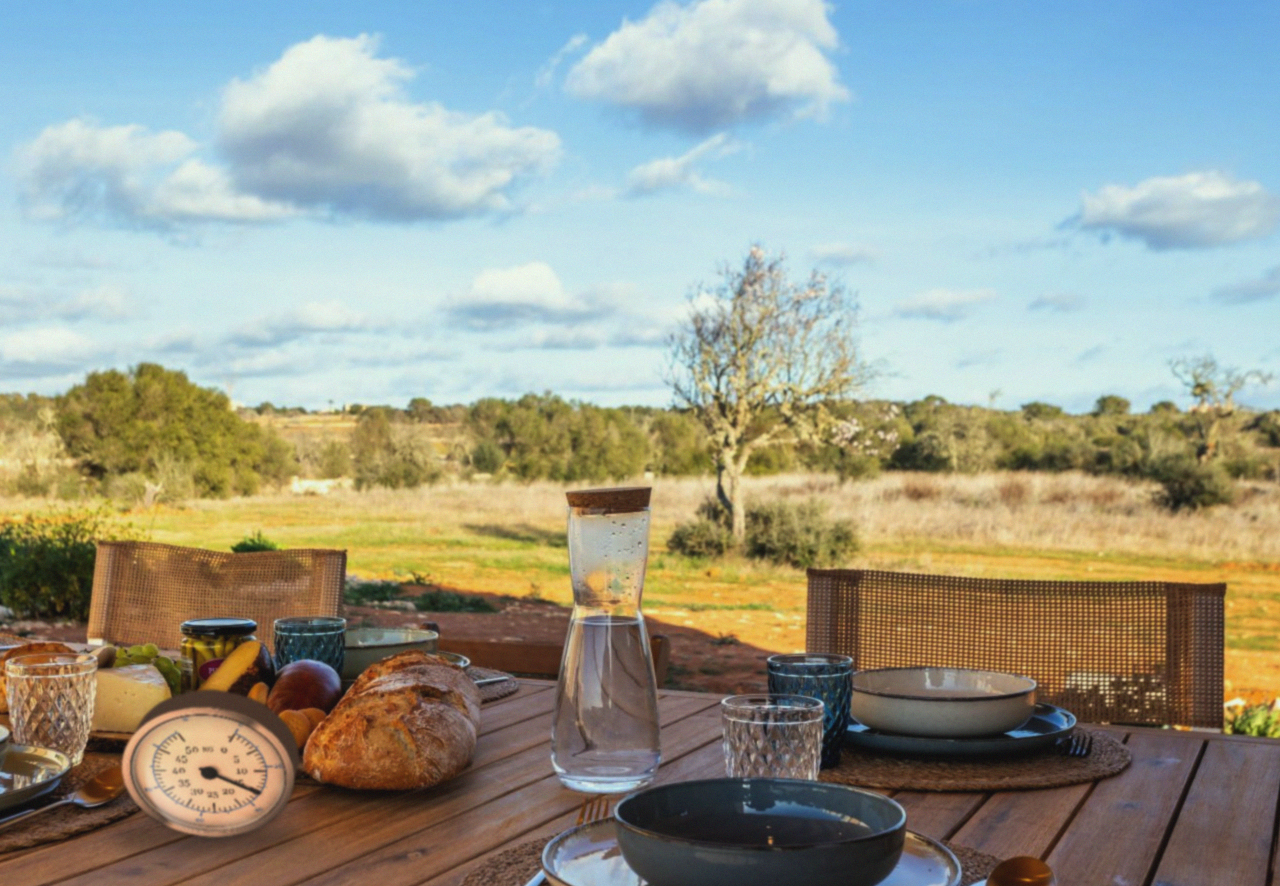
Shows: 15 (kg)
